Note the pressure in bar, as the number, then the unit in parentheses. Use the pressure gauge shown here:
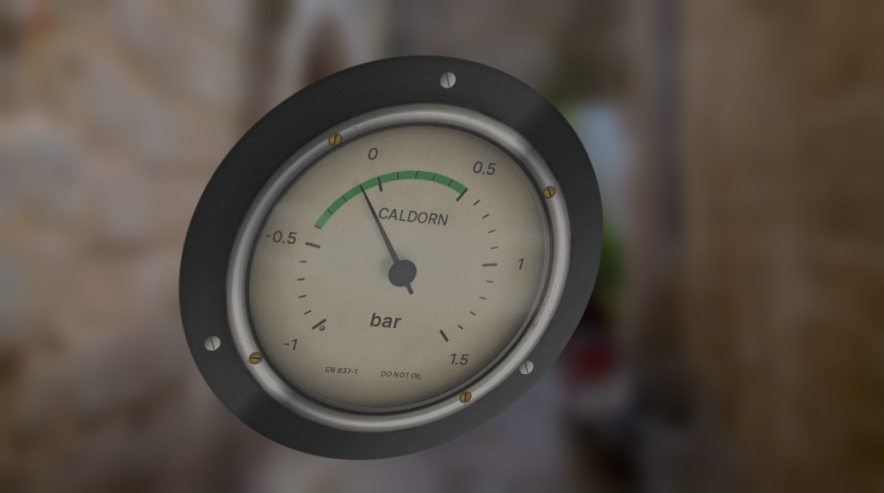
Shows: -0.1 (bar)
